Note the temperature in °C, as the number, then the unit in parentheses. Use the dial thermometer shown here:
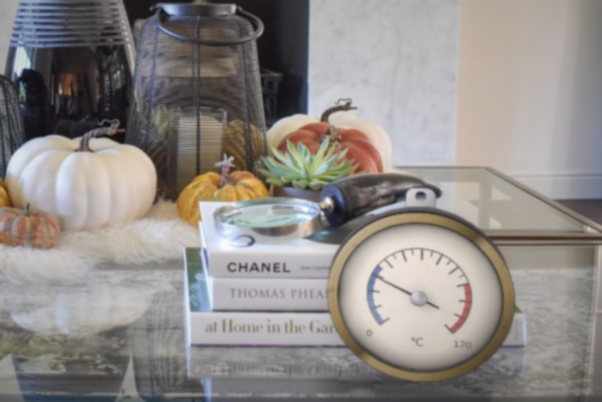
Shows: 30 (°C)
